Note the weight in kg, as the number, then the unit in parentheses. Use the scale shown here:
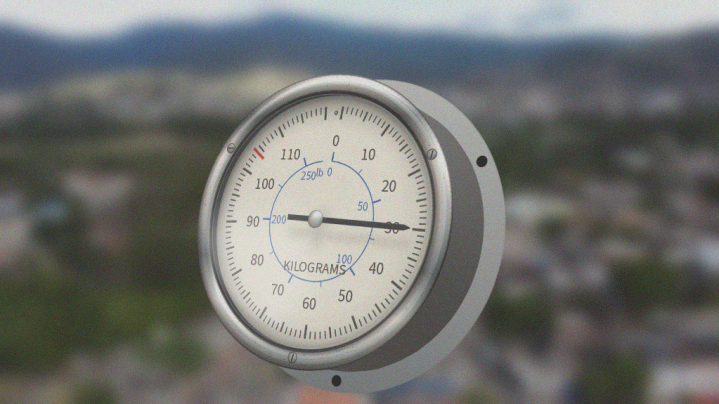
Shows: 30 (kg)
